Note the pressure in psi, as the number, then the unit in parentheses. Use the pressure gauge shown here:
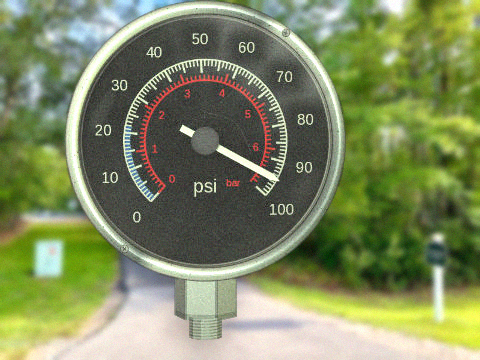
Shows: 95 (psi)
